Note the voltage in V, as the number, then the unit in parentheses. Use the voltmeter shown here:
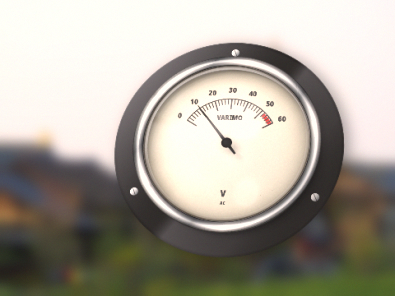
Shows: 10 (V)
